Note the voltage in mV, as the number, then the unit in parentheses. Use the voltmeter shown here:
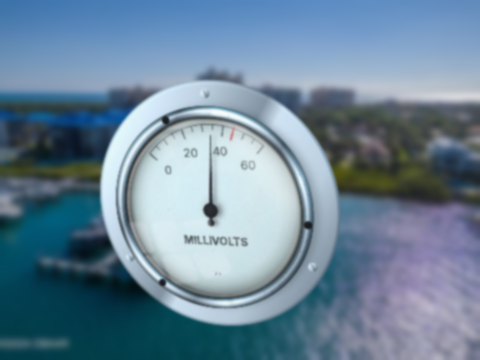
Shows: 35 (mV)
